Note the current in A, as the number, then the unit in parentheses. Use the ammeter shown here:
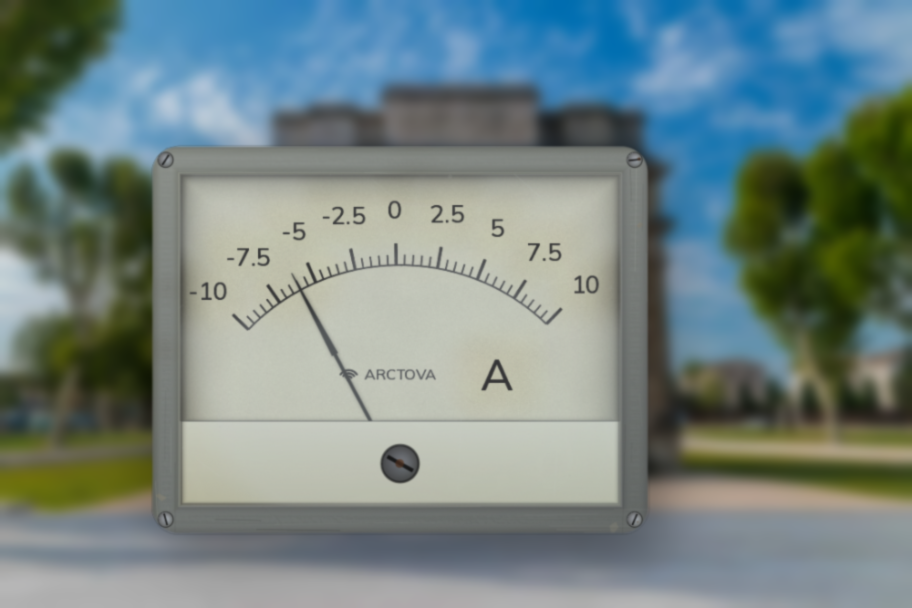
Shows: -6 (A)
